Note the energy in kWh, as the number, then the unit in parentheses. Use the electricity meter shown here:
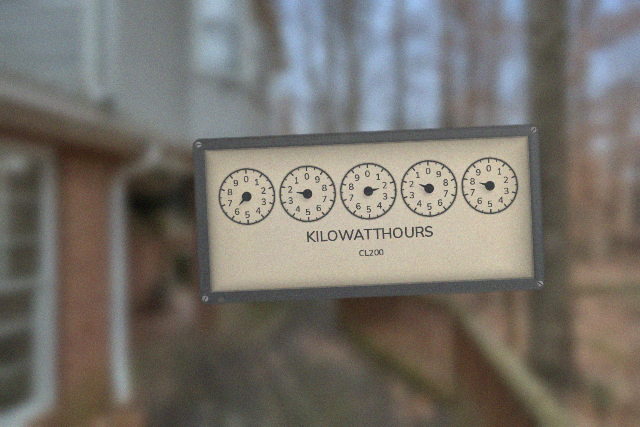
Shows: 62218 (kWh)
